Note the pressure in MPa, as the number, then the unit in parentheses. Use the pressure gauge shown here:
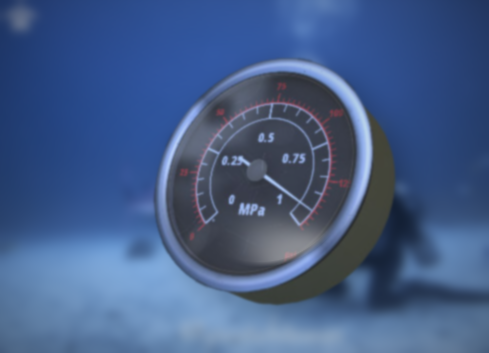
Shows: 0.95 (MPa)
